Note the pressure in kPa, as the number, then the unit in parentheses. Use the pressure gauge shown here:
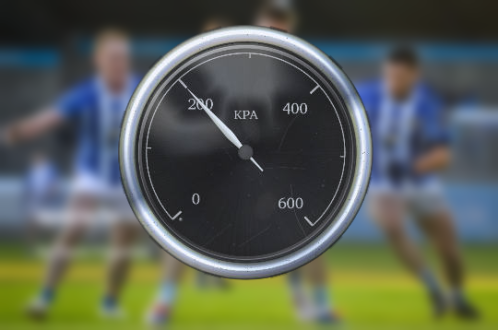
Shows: 200 (kPa)
